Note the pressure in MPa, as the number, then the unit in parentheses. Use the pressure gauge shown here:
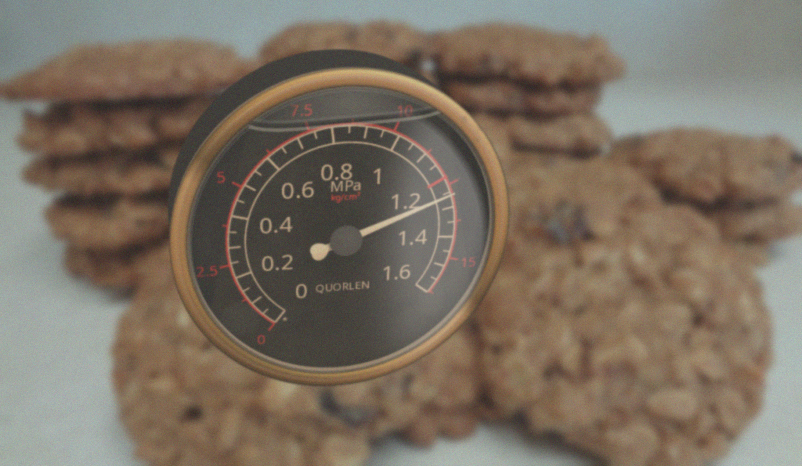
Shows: 1.25 (MPa)
